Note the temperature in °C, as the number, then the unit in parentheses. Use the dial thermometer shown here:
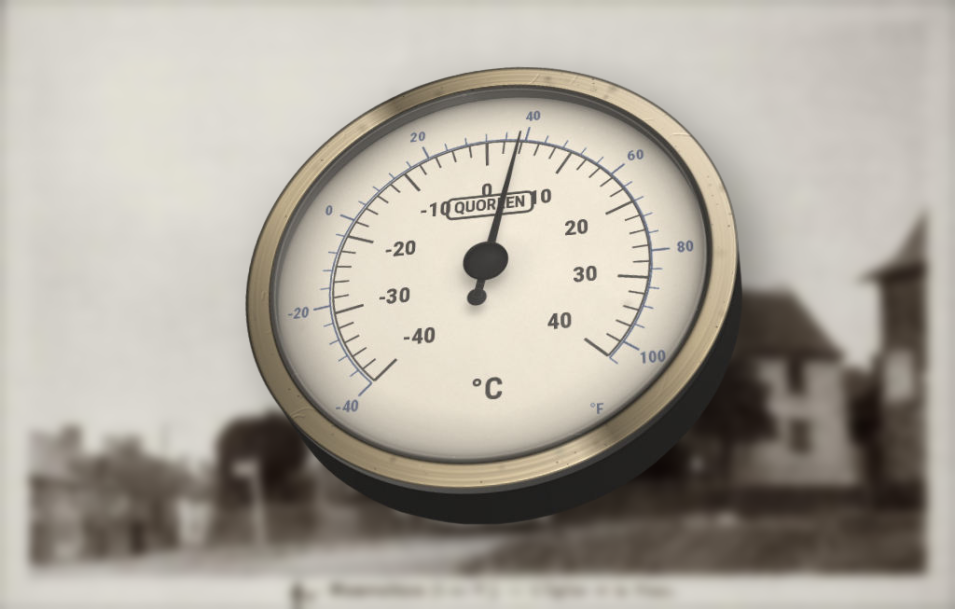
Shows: 4 (°C)
